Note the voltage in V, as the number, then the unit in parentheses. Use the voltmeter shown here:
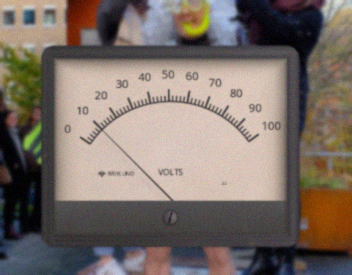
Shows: 10 (V)
